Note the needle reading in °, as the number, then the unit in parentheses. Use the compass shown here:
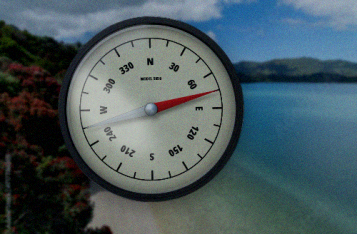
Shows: 75 (°)
